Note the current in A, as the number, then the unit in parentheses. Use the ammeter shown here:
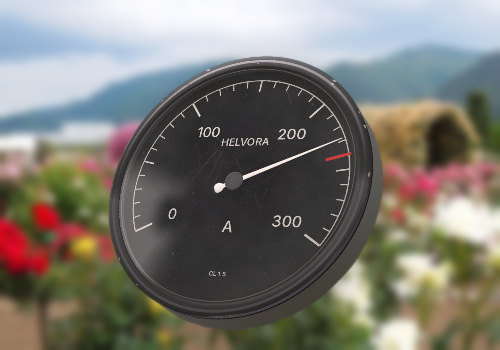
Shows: 230 (A)
